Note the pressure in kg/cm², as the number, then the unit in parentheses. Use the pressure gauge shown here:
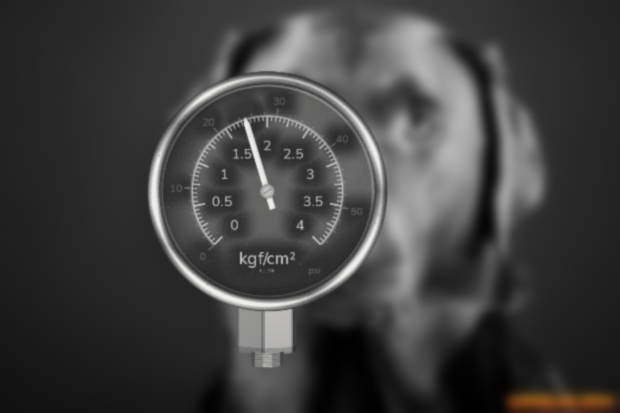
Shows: 1.75 (kg/cm²)
